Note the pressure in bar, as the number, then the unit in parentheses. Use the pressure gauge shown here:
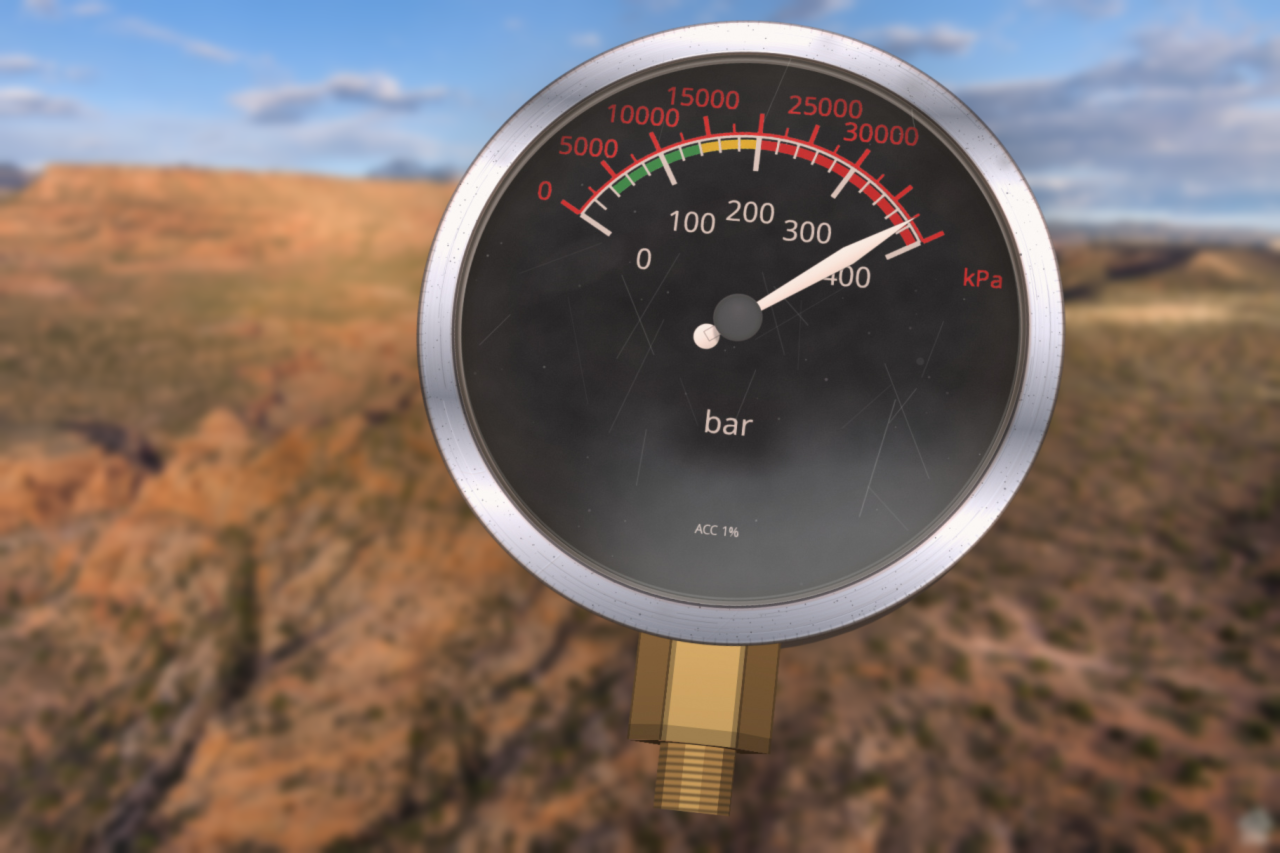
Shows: 380 (bar)
